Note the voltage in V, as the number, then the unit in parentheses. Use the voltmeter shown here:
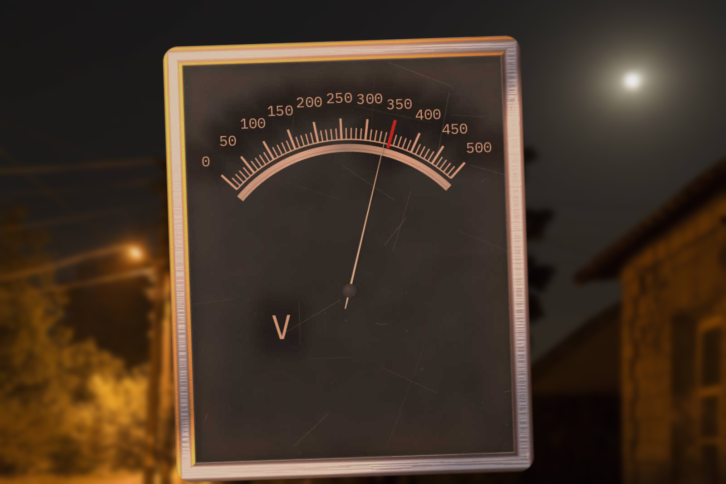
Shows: 340 (V)
